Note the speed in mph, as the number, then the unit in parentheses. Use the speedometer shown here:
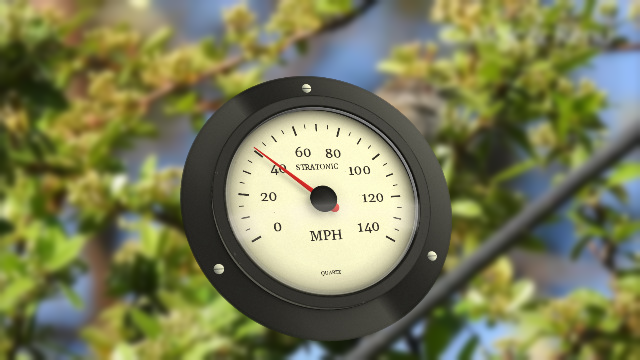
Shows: 40 (mph)
